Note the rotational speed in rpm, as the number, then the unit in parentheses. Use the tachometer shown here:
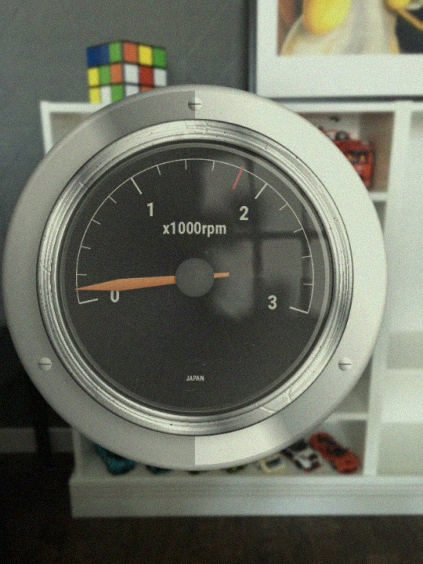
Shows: 100 (rpm)
